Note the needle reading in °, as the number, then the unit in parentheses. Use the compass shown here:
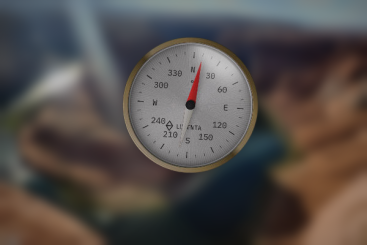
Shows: 10 (°)
